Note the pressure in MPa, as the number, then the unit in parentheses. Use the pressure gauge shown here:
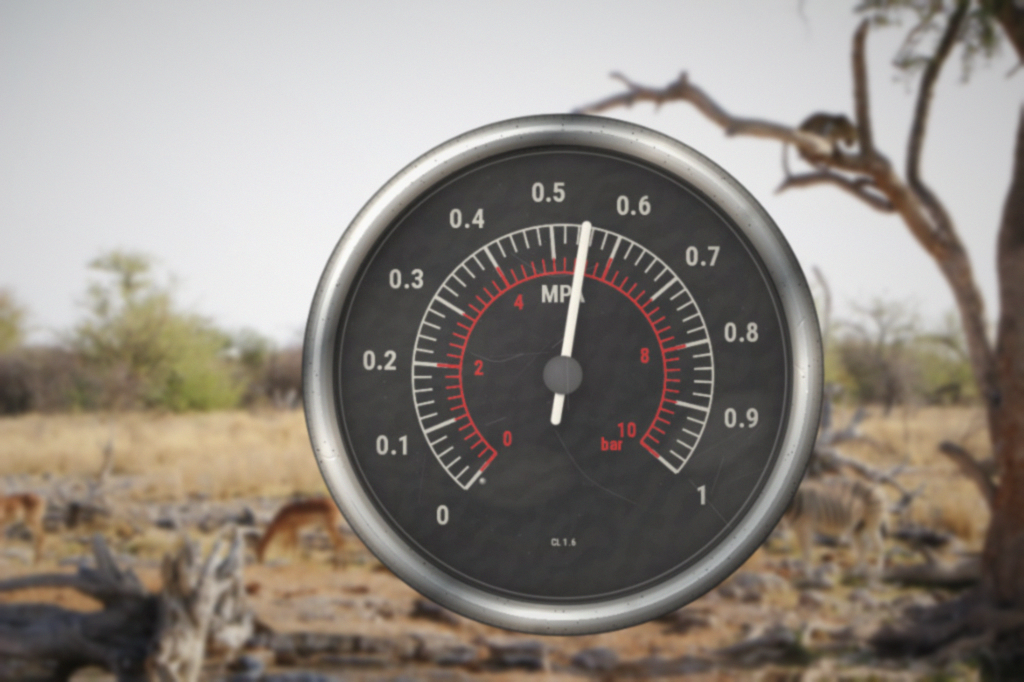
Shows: 0.55 (MPa)
